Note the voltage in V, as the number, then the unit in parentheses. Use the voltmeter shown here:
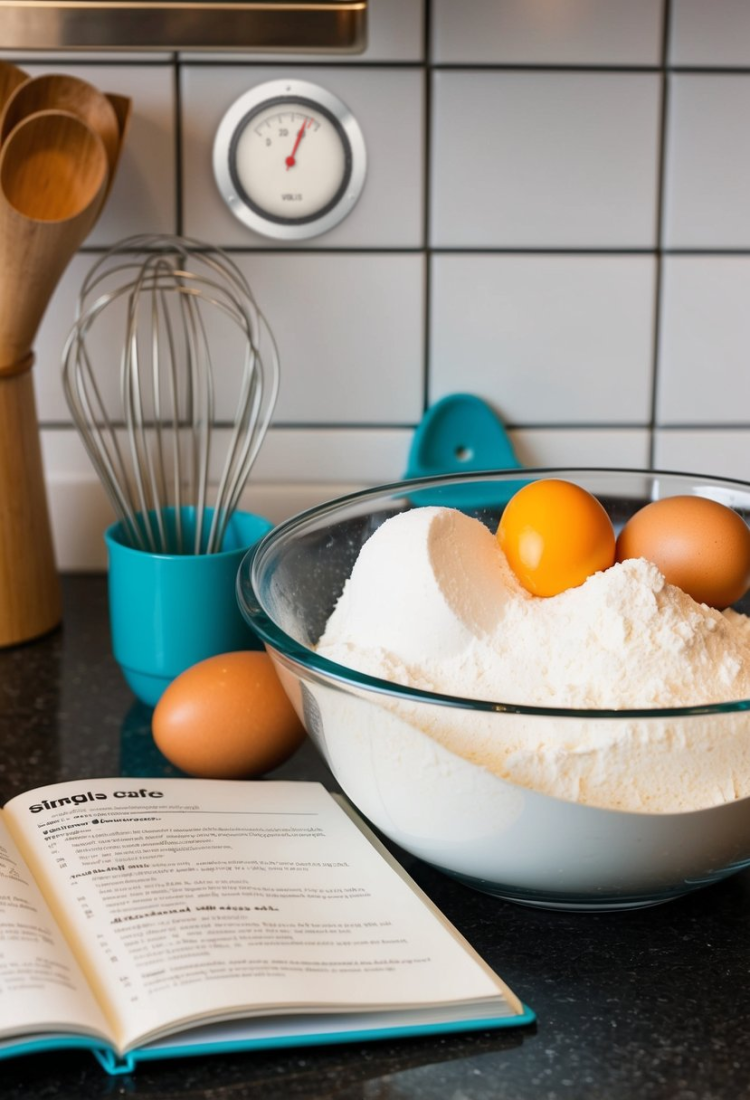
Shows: 40 (V)
